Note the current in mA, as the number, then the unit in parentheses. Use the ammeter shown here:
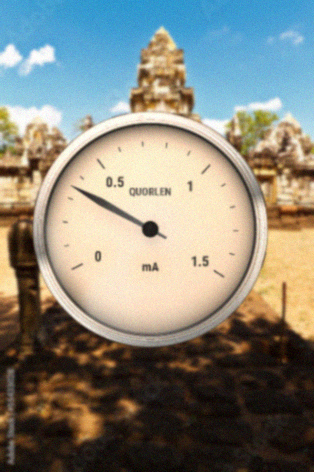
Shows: 0.35 (mA)
